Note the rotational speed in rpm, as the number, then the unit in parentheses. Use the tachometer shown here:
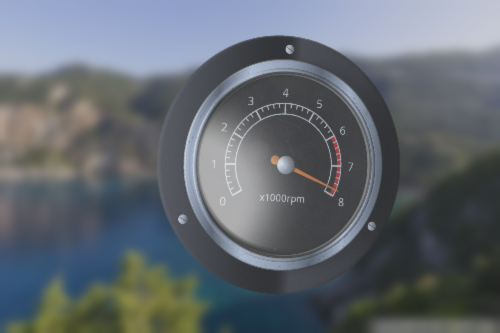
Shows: 7800 (rpm)
